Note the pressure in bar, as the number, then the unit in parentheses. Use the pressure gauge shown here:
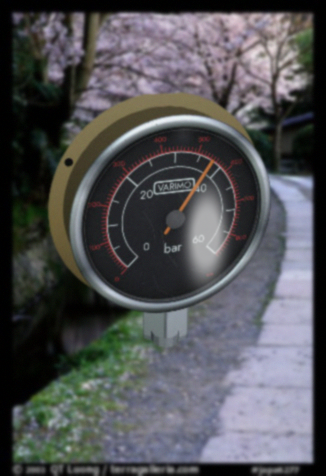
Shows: 37.5 (bar)
